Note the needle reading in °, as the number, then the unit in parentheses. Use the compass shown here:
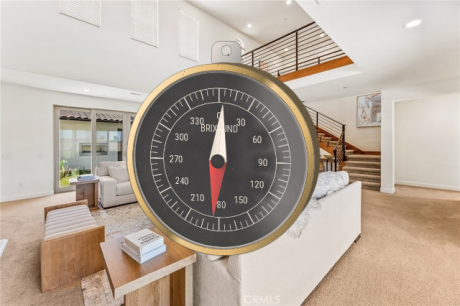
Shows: 185 (°)
